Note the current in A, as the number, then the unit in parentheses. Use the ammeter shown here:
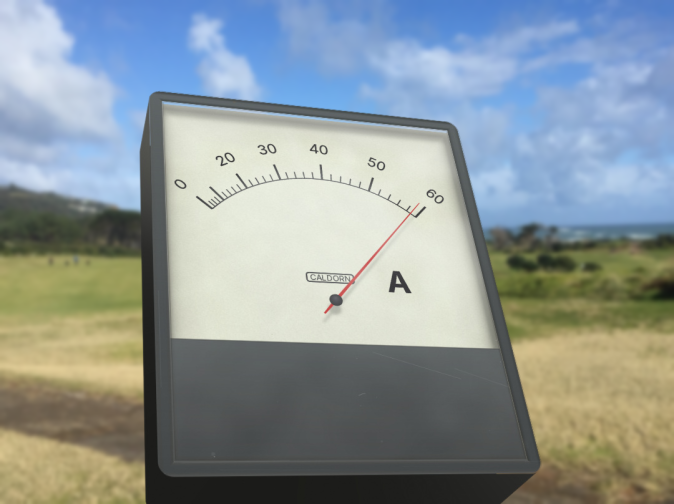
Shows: 59 (A)
